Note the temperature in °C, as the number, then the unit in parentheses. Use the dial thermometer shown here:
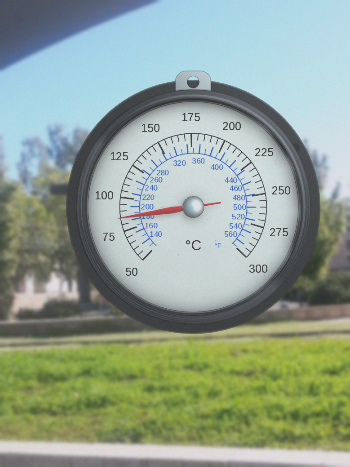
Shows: 85 (°C)
